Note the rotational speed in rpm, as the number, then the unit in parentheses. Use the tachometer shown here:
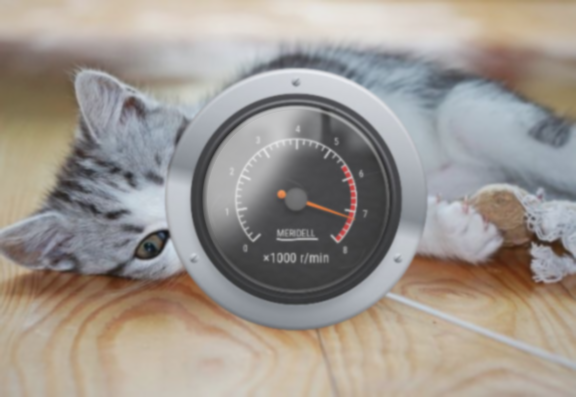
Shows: 7200 (rpm)
